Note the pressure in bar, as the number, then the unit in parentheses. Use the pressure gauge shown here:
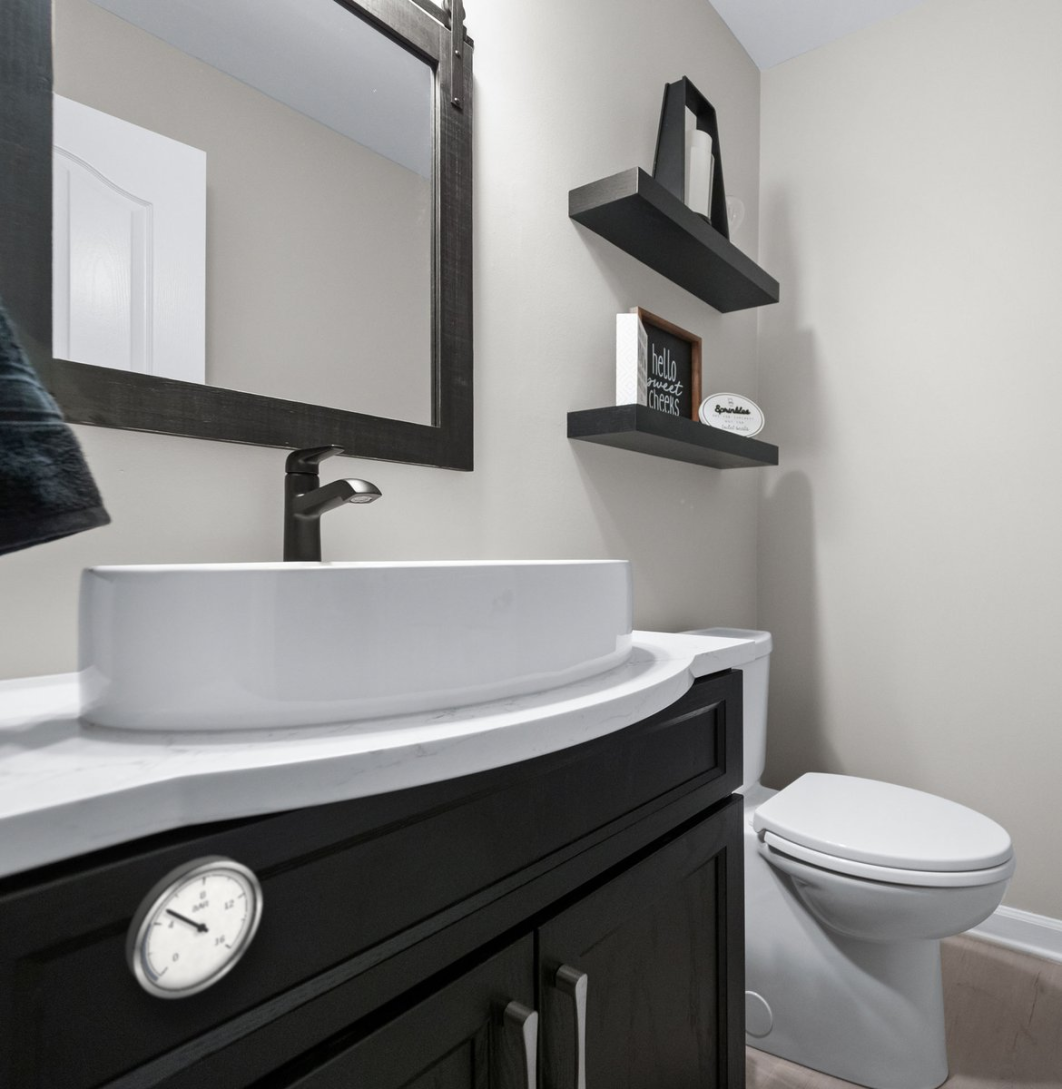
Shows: 5 (bar)
